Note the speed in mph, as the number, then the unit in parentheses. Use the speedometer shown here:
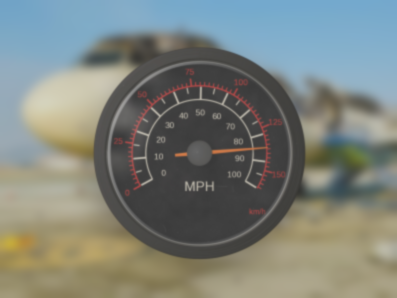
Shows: 85 (mph)
